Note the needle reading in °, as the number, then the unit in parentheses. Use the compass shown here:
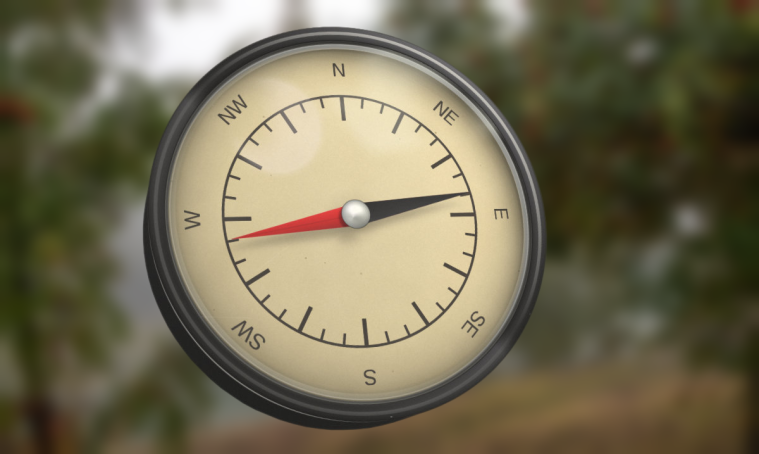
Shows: 260 (°)
